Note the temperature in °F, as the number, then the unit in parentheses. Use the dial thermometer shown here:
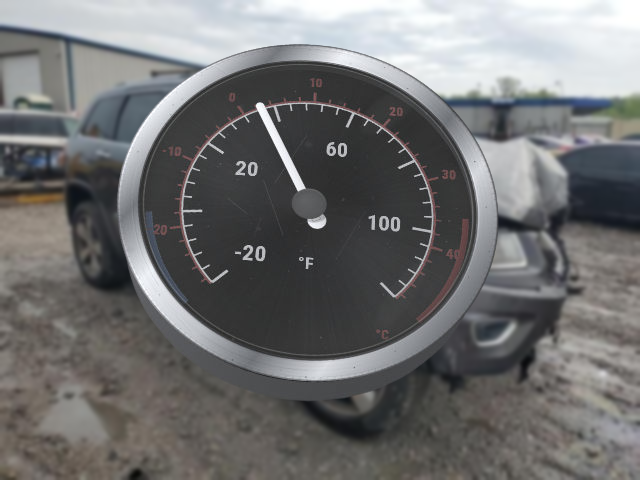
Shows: 36 (°F)
